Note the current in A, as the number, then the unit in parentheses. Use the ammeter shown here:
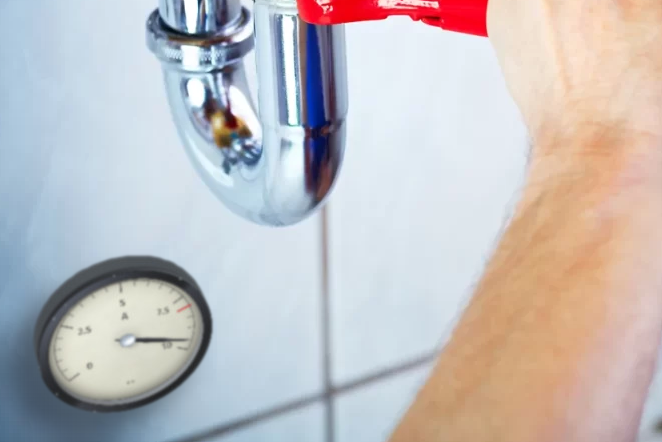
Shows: 9.5 (A)
